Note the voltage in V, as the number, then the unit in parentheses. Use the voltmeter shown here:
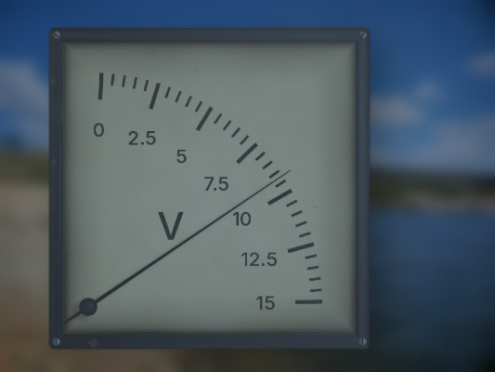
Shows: 9.25 (V)
